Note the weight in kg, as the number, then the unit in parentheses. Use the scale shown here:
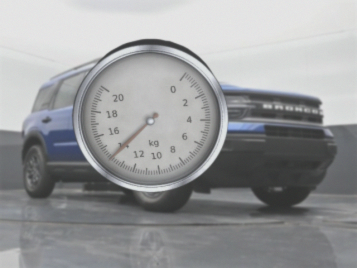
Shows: 14 (kg)
